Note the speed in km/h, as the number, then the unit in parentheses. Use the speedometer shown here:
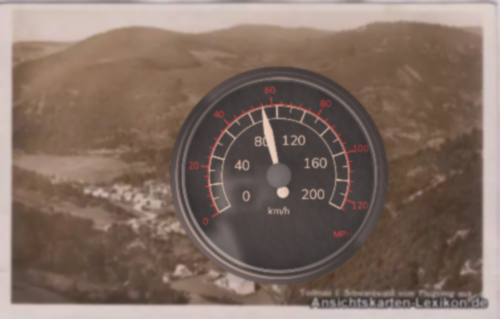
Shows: 90 (km/h)
